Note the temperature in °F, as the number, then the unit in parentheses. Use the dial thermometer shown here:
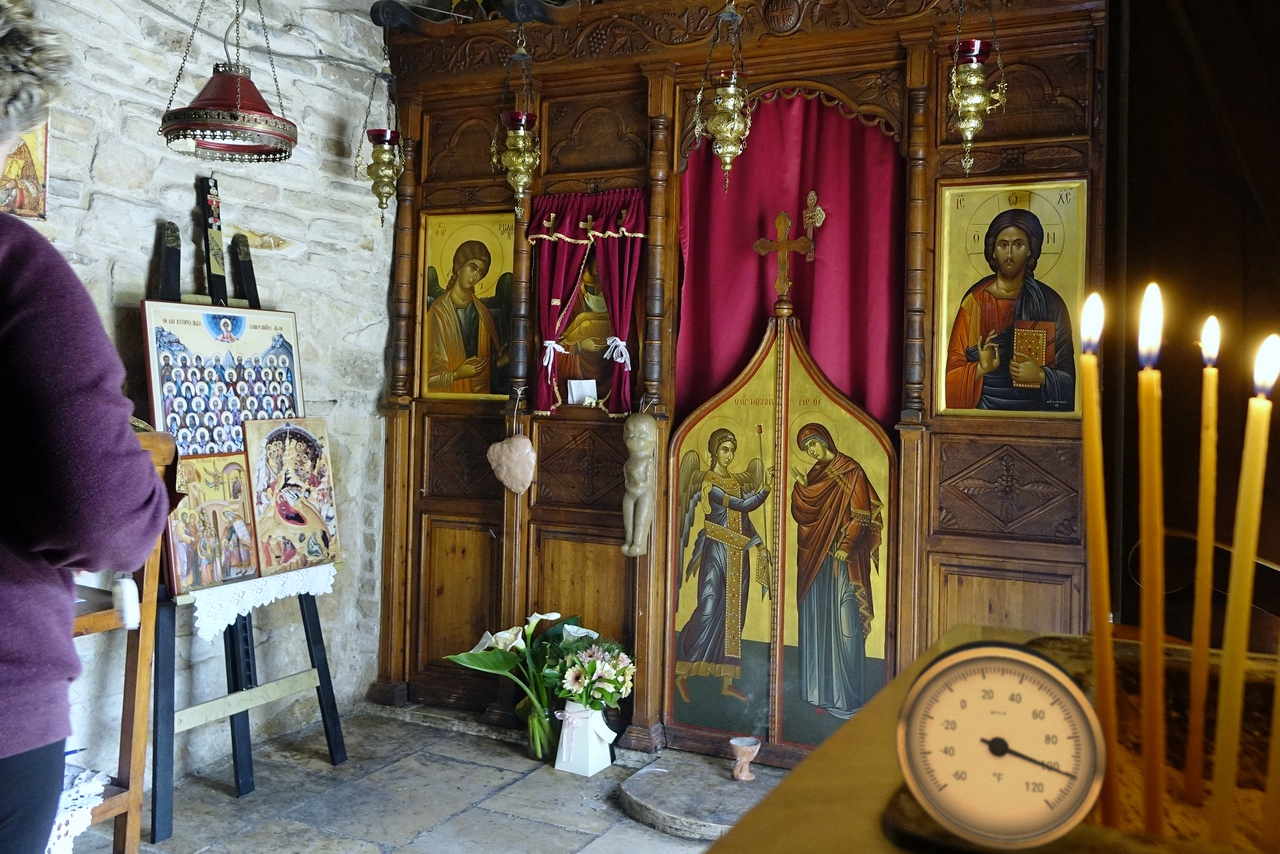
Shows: 100 (°F)
